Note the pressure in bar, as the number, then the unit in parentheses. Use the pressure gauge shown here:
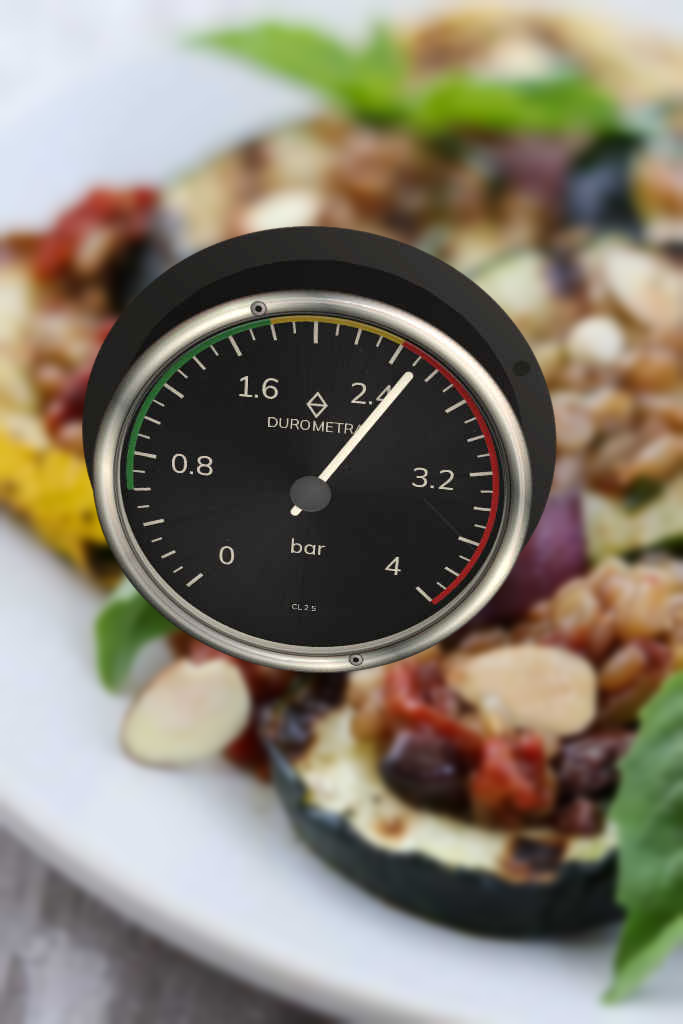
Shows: 2.5 (bar)
